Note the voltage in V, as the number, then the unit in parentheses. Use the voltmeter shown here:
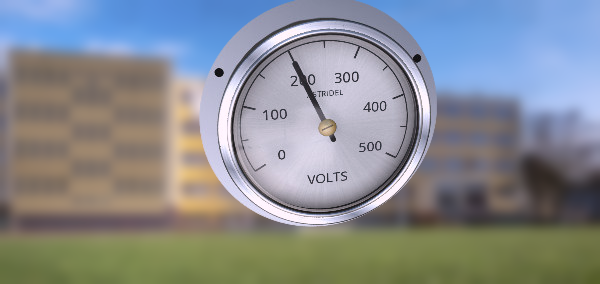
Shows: 200 (V)
